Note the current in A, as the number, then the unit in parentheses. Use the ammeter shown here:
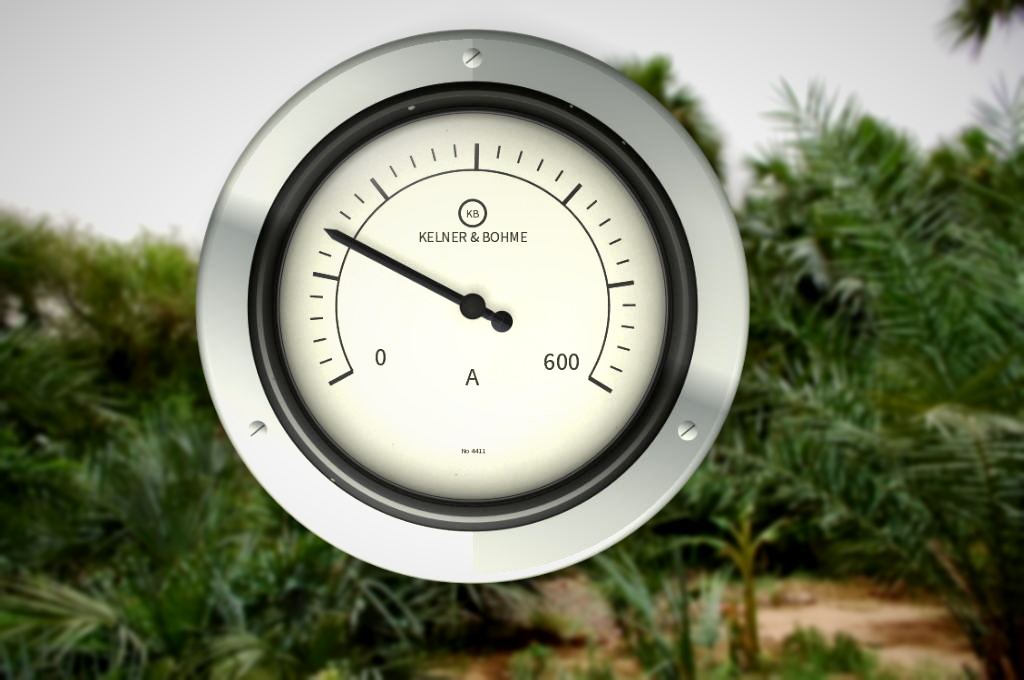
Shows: 140 (A)
